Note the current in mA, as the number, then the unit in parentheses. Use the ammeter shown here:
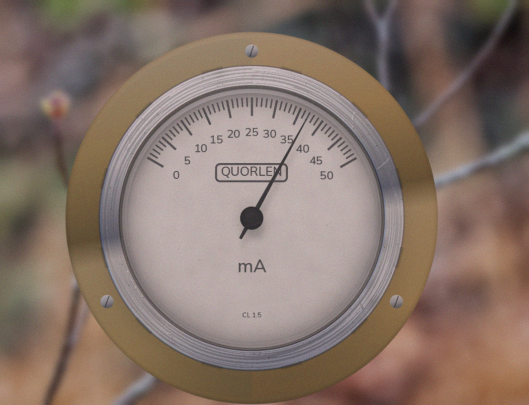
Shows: 37 (mA)
